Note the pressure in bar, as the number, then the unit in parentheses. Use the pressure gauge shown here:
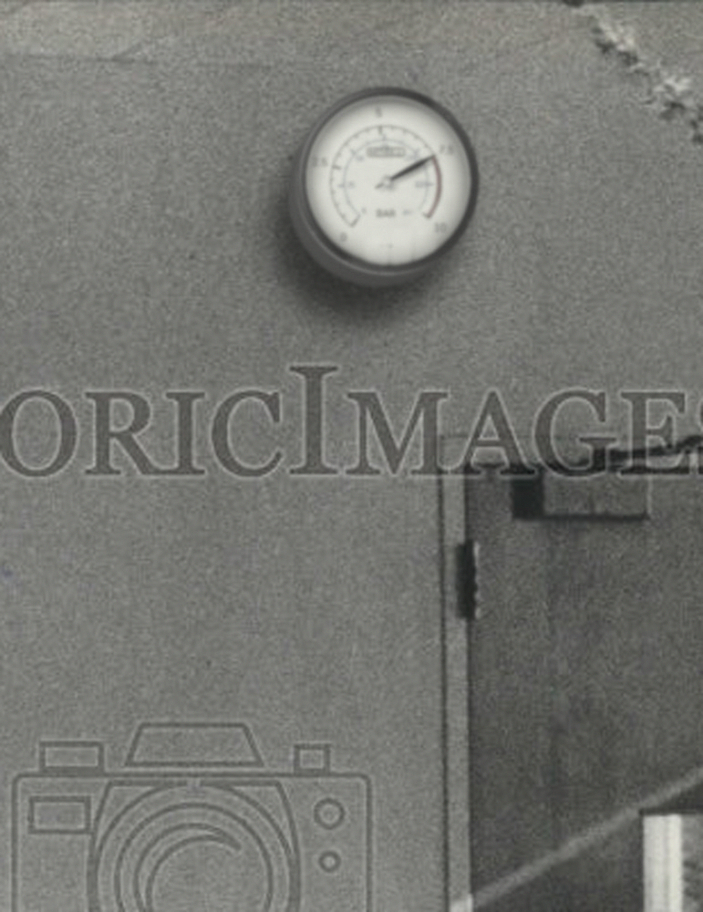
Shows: 7.5 (bar)
